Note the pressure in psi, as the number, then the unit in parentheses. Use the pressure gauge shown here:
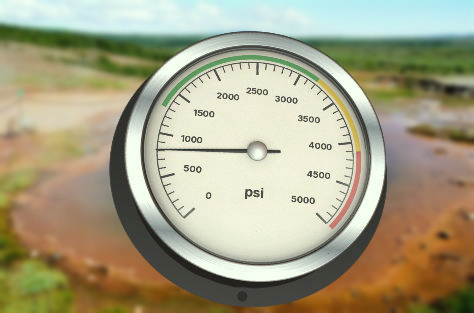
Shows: 800 (psi)
